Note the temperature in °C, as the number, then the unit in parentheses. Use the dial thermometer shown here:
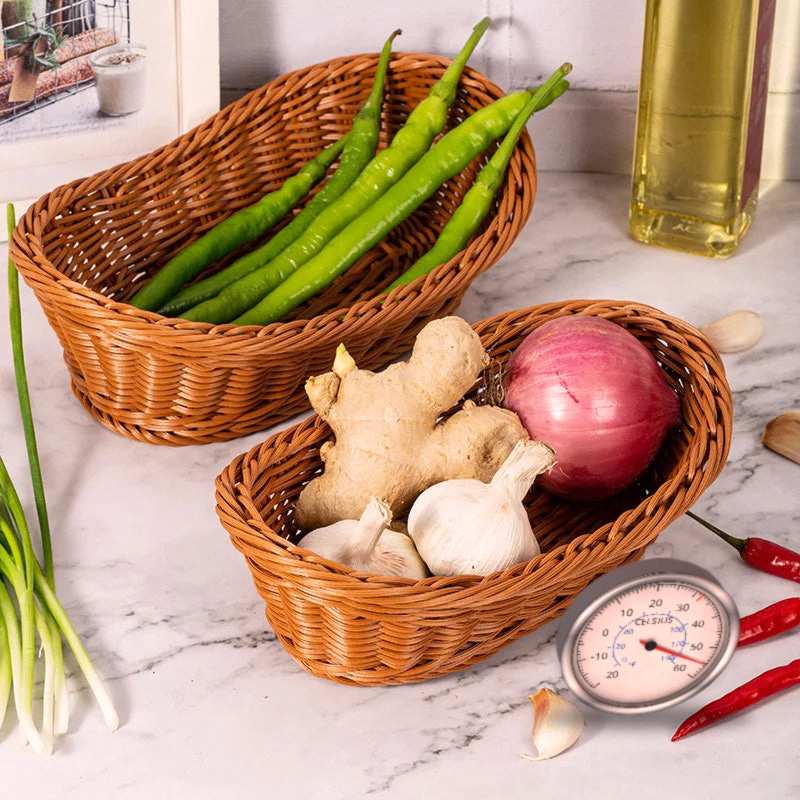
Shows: 55 (°C)
